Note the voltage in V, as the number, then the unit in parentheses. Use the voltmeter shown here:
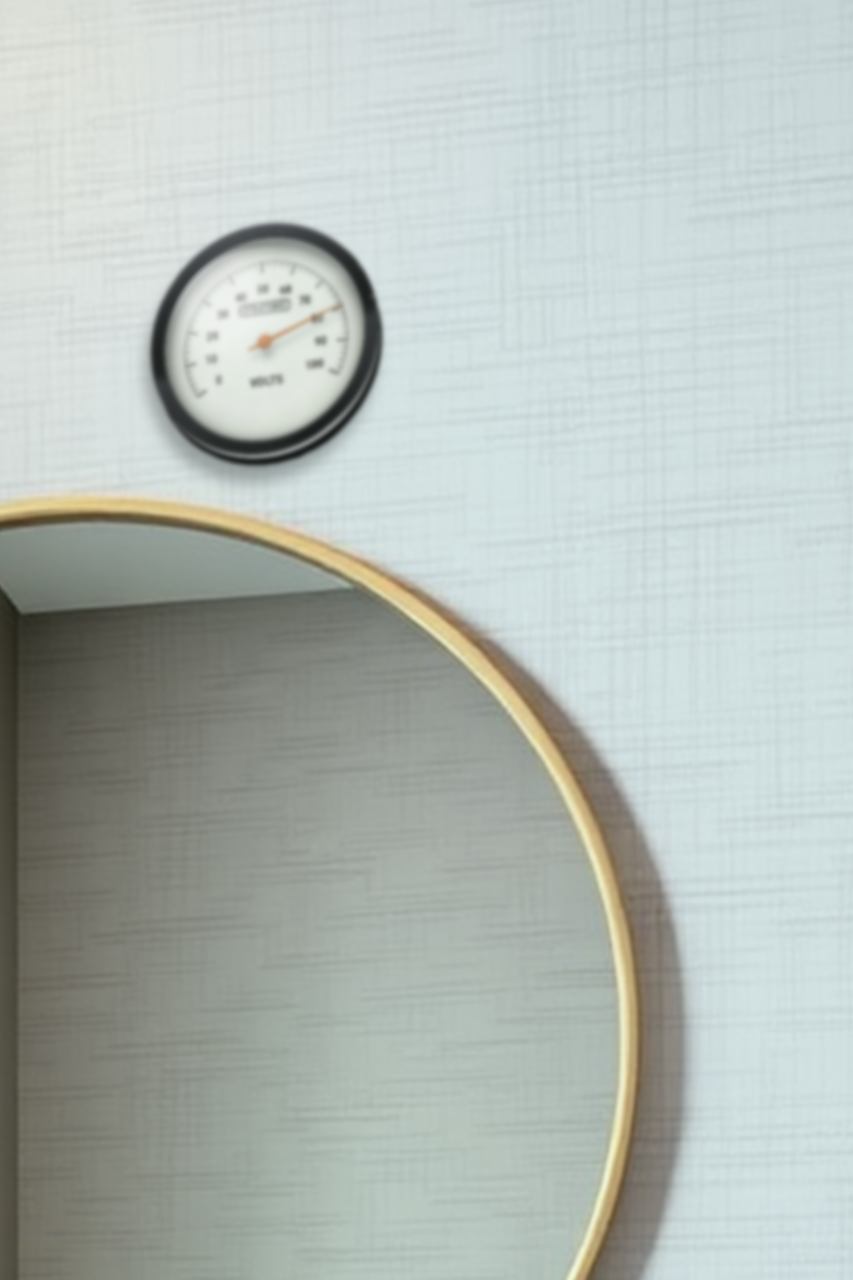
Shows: 80 (V)
